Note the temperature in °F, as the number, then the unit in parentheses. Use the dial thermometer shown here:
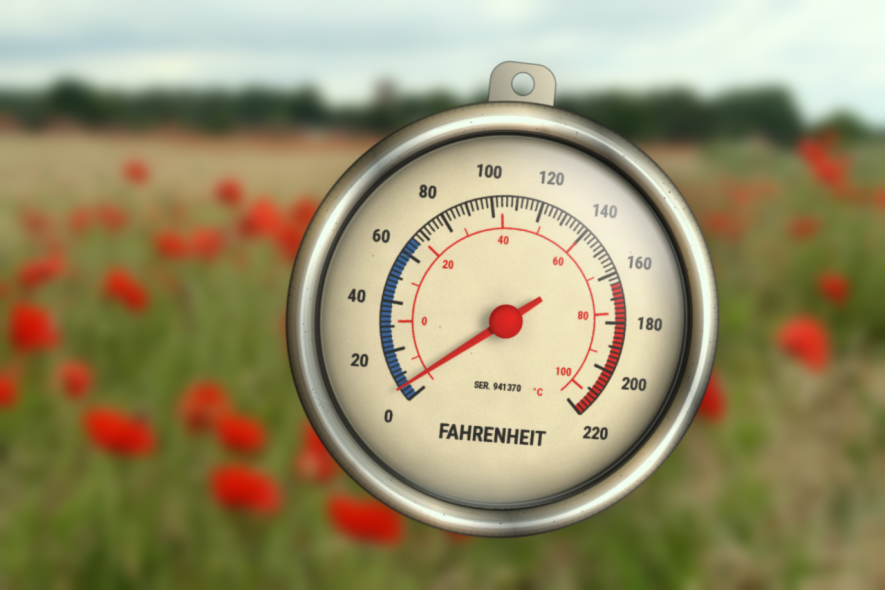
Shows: 6 (°F)
